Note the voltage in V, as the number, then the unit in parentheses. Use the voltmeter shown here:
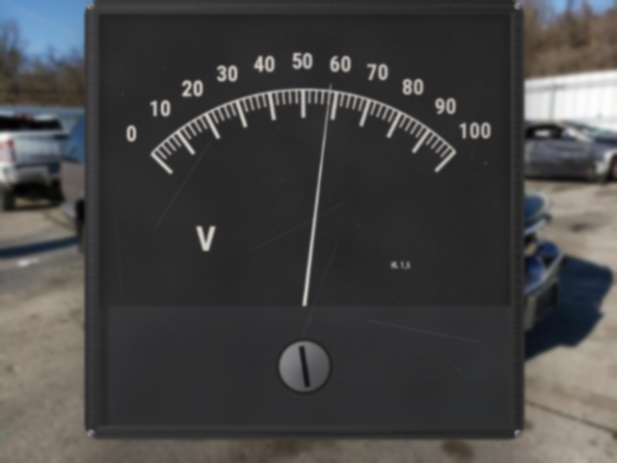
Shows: 58 (V)
